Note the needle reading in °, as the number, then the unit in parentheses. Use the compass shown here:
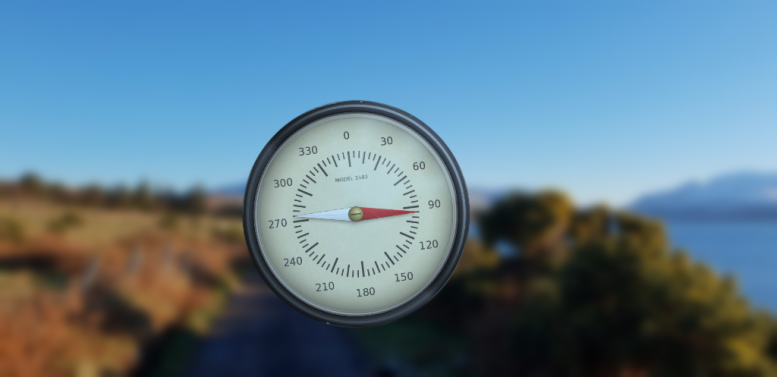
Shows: 95 (°)
